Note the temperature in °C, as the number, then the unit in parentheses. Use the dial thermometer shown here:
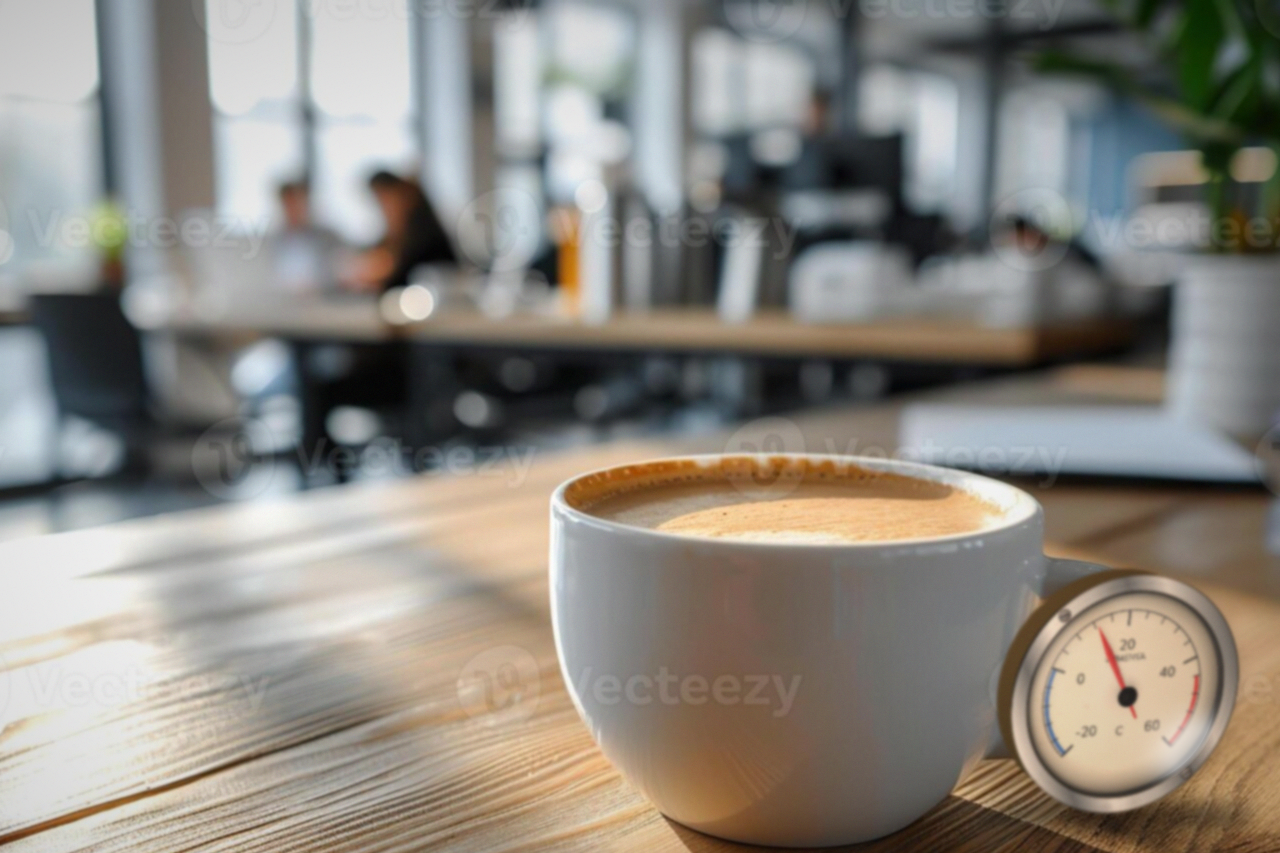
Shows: 12 (°C)
